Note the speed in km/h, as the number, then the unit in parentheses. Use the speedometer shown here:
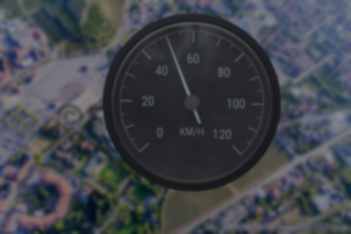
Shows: 50 (km/h)
